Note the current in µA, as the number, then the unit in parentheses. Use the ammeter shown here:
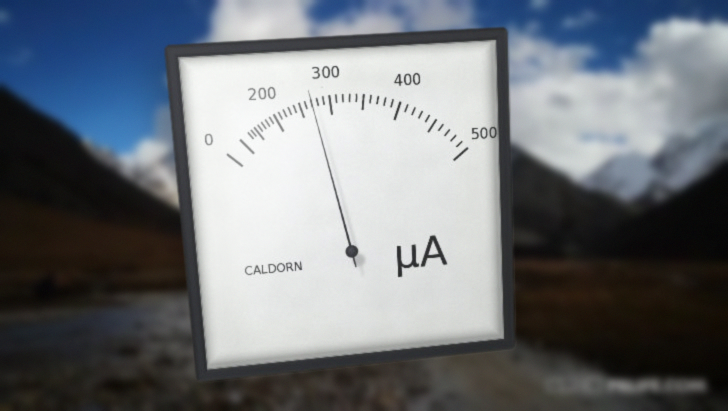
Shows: 270 (µA)
